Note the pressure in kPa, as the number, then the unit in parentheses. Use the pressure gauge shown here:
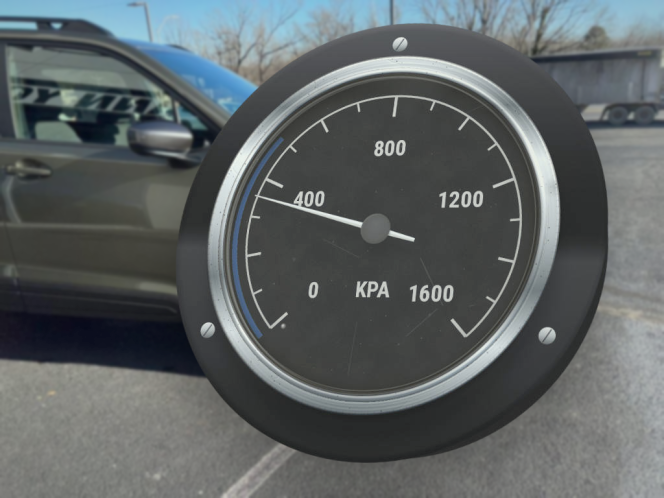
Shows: 350 (kPa)
